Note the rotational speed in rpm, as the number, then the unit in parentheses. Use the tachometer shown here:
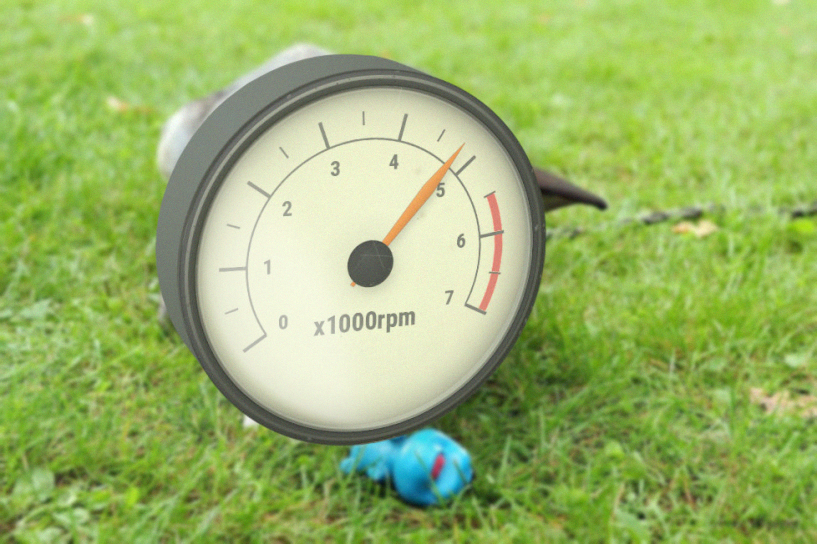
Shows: 4750 (rpm)
